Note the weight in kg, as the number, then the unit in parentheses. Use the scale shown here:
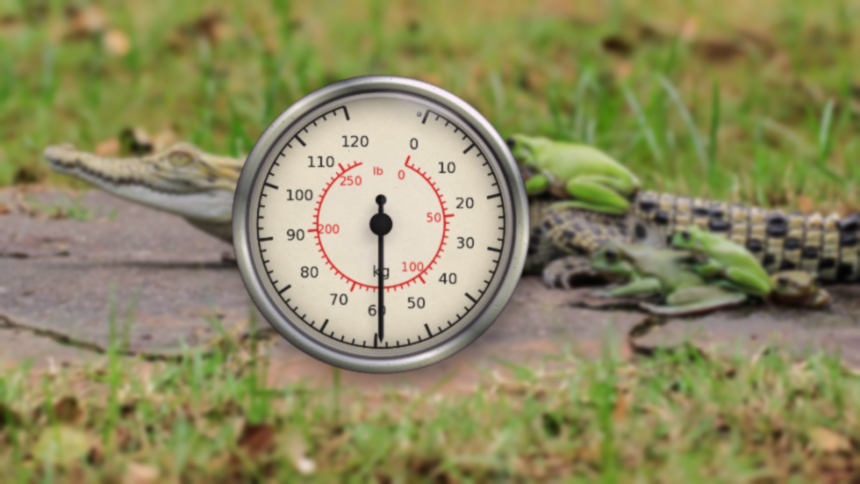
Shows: 59 (kg)
